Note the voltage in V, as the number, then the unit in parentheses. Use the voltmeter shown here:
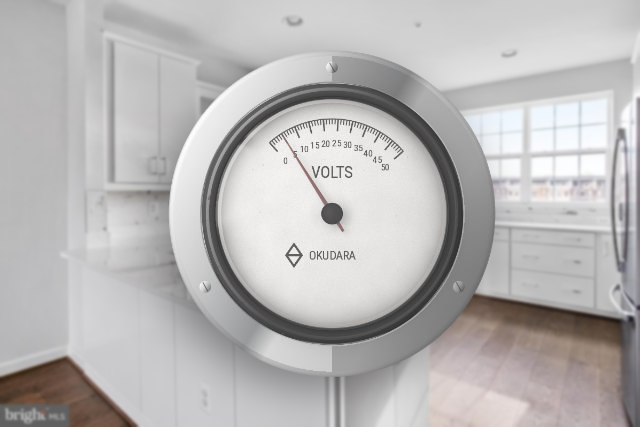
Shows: 5 (V)
